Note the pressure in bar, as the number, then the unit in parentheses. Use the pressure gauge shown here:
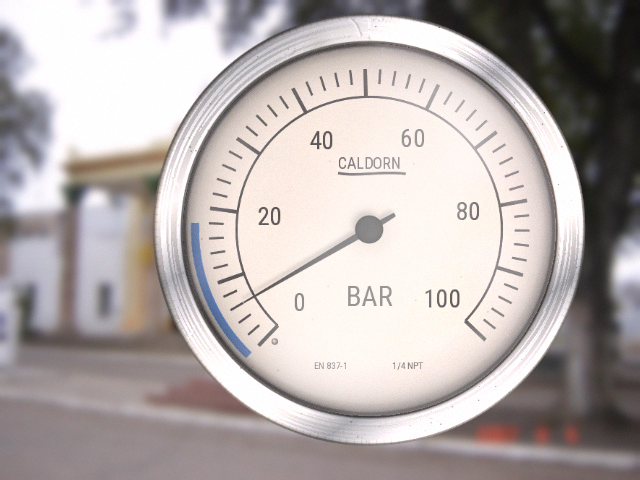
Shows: 6 (bar)
